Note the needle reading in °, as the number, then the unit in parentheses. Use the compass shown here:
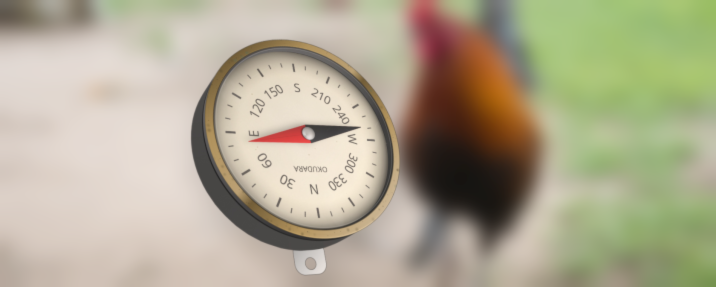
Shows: 80 (°)
